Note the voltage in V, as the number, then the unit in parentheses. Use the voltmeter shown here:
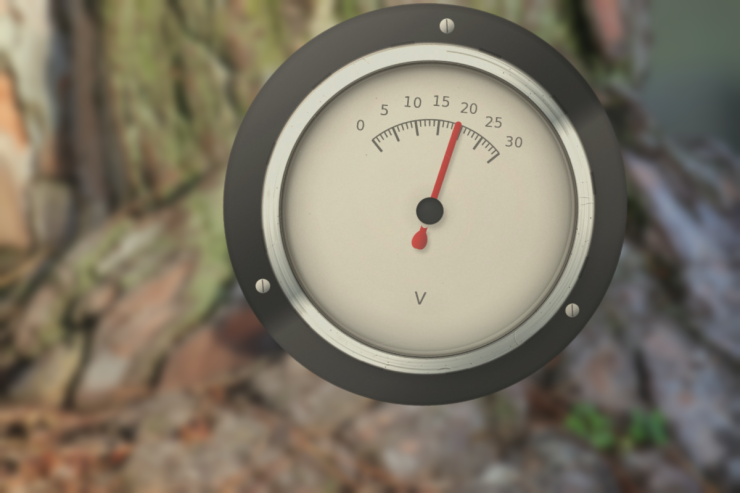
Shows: 19 (V)
